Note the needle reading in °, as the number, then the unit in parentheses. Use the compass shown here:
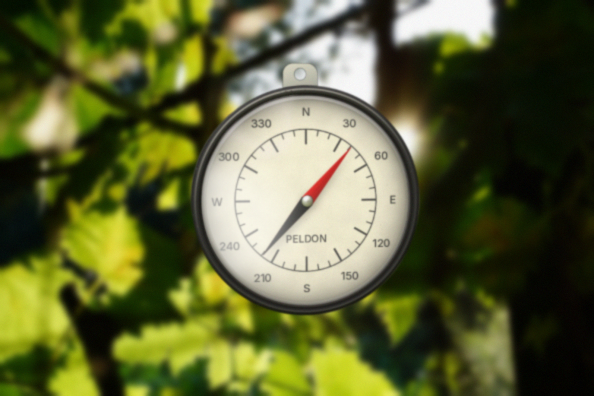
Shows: 40 (°)
